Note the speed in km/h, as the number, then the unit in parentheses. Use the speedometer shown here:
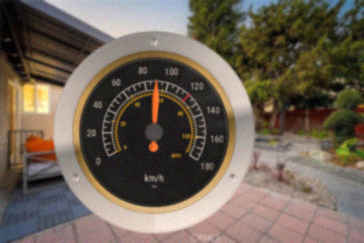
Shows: 90 (km/h)
